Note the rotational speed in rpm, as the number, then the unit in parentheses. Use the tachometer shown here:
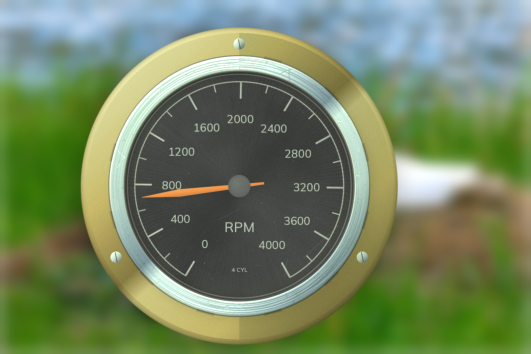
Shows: 700 (rpm)
